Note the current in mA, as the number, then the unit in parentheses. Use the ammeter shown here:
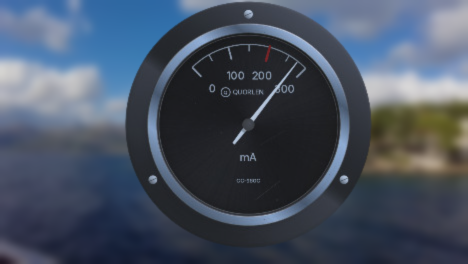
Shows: 275 (mA)
